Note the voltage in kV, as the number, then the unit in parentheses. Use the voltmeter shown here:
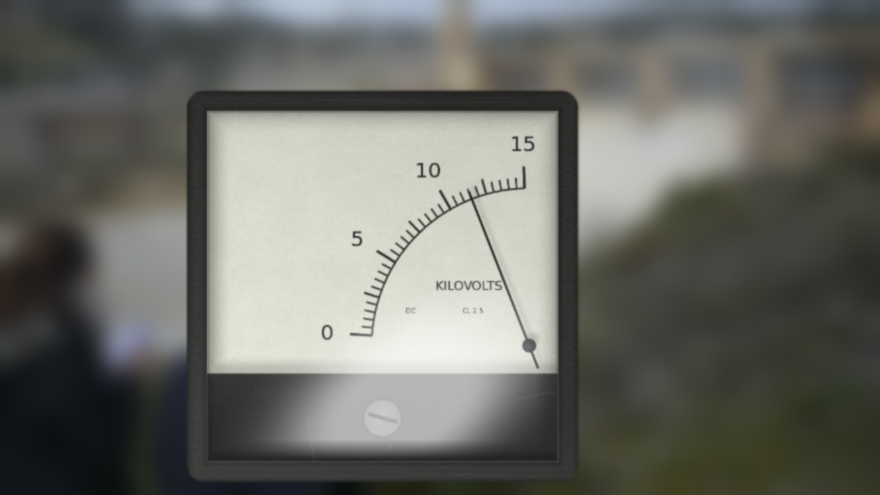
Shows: 11.5 (kV)
